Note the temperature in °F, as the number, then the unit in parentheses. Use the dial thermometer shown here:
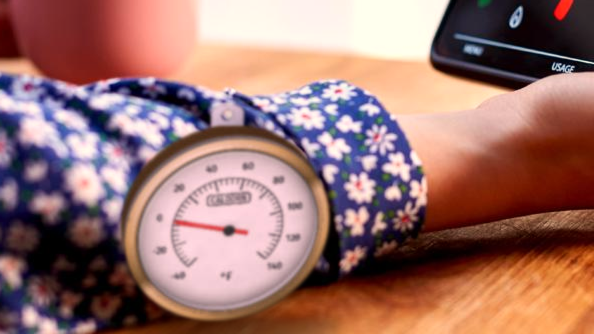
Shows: 0 (°F)
